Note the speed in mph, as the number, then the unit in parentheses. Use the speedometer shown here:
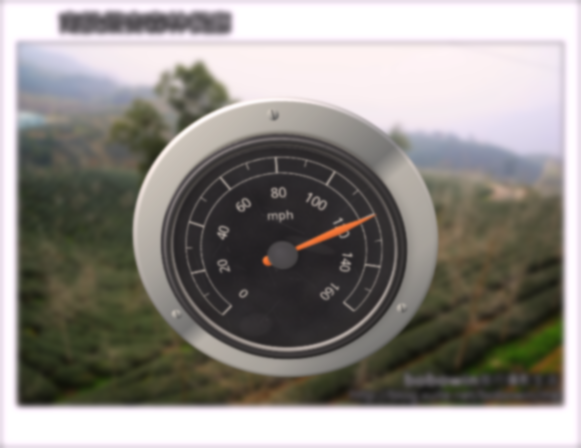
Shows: 120 (mph)
